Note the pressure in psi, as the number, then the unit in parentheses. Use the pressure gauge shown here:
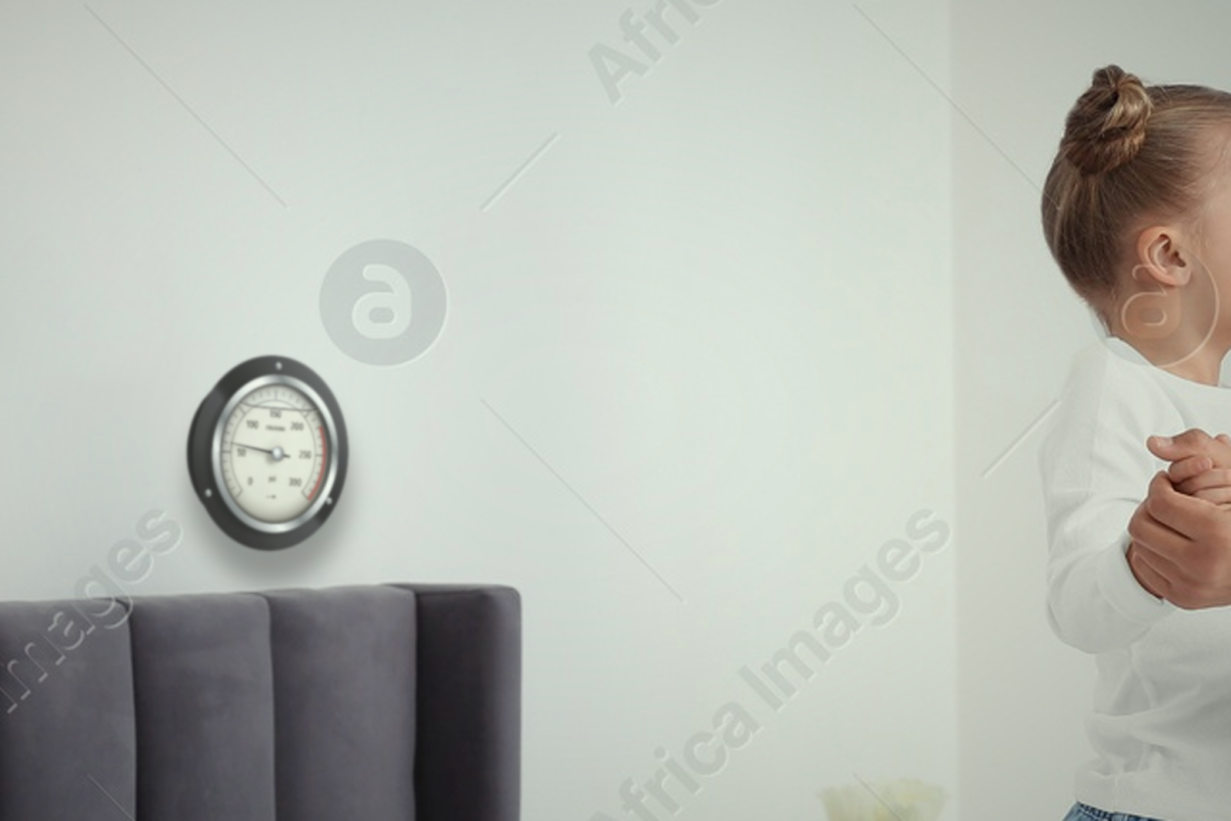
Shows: 60 (psi)
